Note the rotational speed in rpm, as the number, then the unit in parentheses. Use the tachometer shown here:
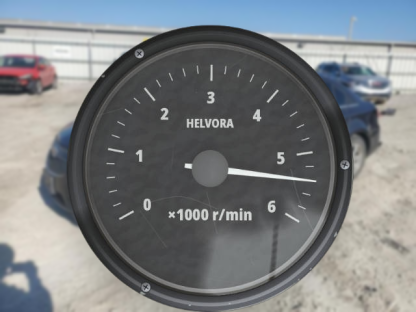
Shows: 5400 (rpm)
